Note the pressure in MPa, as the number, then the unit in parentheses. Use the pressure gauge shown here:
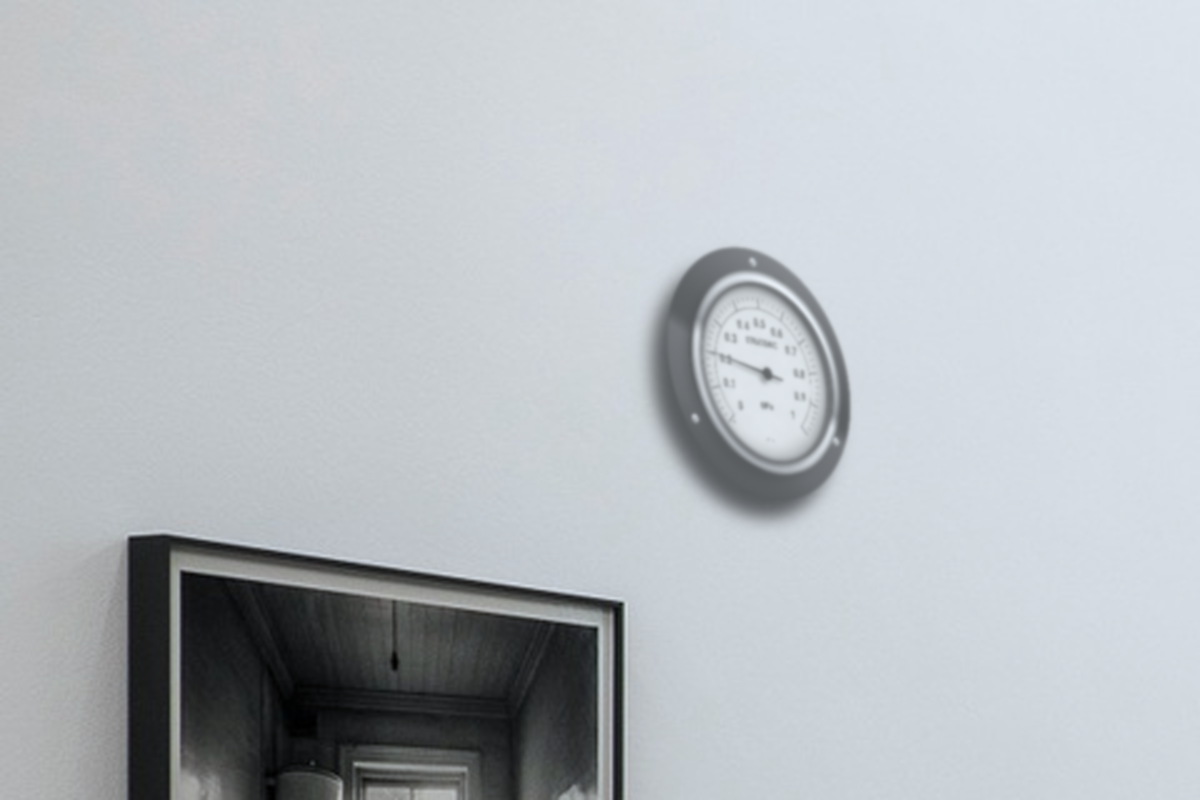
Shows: 0.2 (MPa)
